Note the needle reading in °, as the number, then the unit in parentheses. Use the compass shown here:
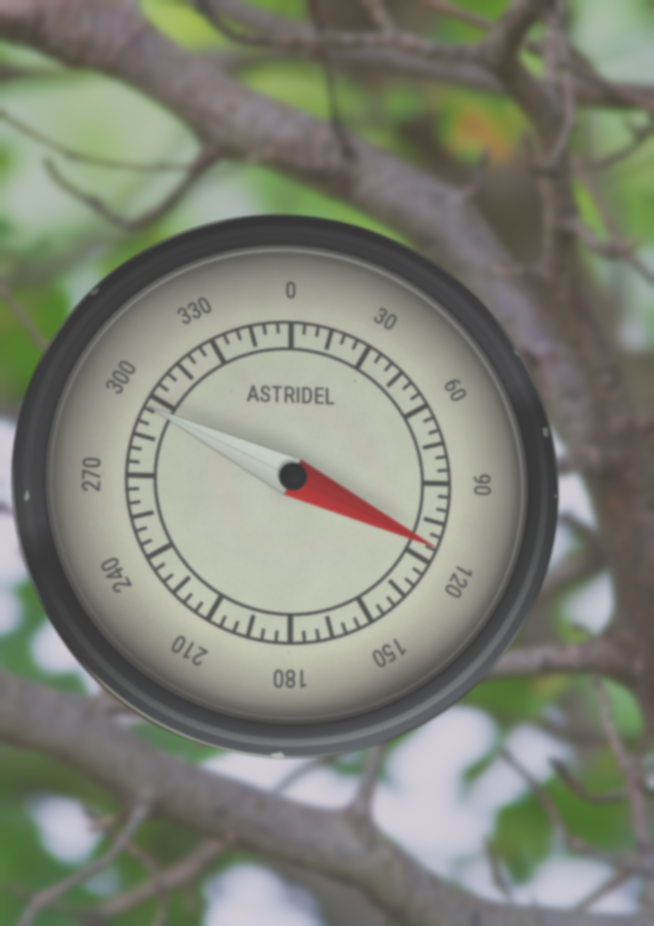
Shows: 115 (°)
